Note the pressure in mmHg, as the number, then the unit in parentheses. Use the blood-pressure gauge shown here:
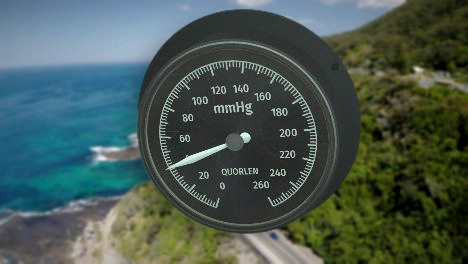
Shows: 40 (mmHg)
